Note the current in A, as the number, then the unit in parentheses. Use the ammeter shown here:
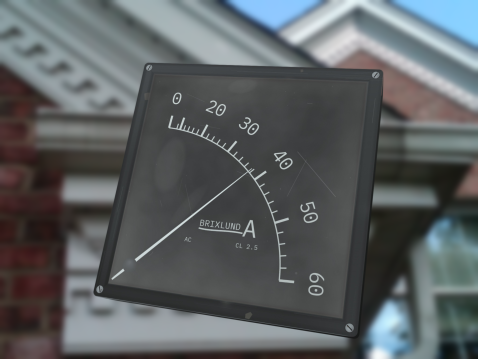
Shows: 38 (A)
